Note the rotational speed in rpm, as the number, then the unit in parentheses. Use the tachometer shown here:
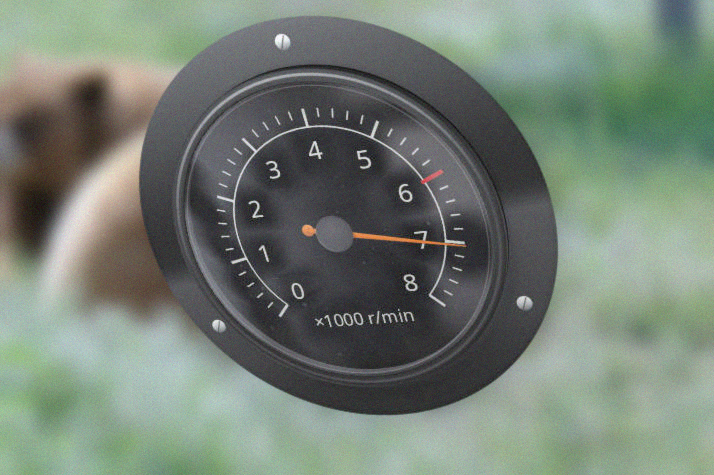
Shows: 7000 (rpm)
